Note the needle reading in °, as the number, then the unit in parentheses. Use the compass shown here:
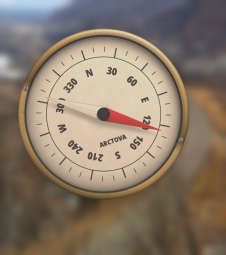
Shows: 125 (°)
